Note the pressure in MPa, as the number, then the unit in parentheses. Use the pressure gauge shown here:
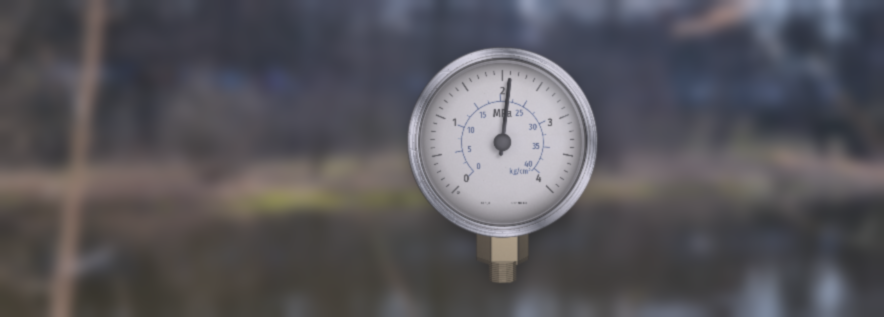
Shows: 2.1 (MPa)
